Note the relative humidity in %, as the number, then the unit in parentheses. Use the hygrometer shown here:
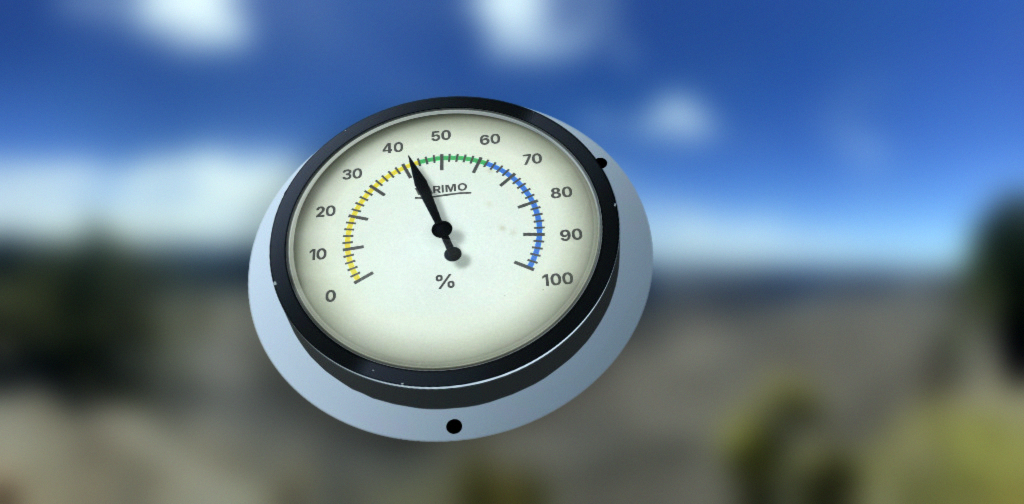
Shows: 42 (%)
